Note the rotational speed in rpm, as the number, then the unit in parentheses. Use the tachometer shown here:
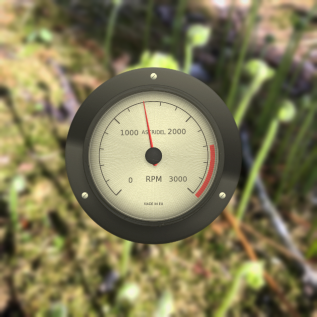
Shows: 1400 (rpm)
